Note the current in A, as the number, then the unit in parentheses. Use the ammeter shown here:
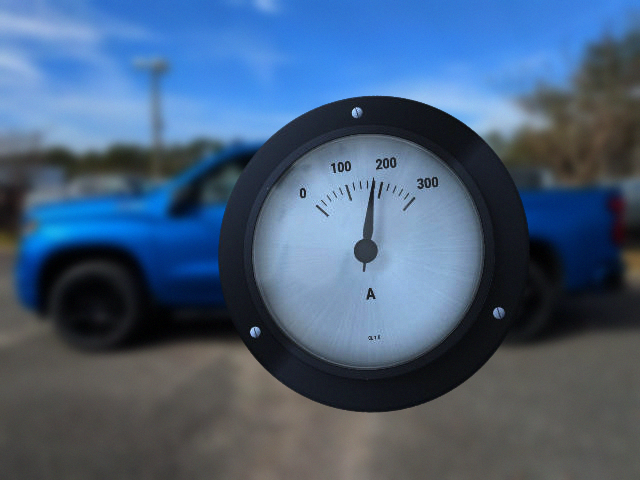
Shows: 180 (A)
